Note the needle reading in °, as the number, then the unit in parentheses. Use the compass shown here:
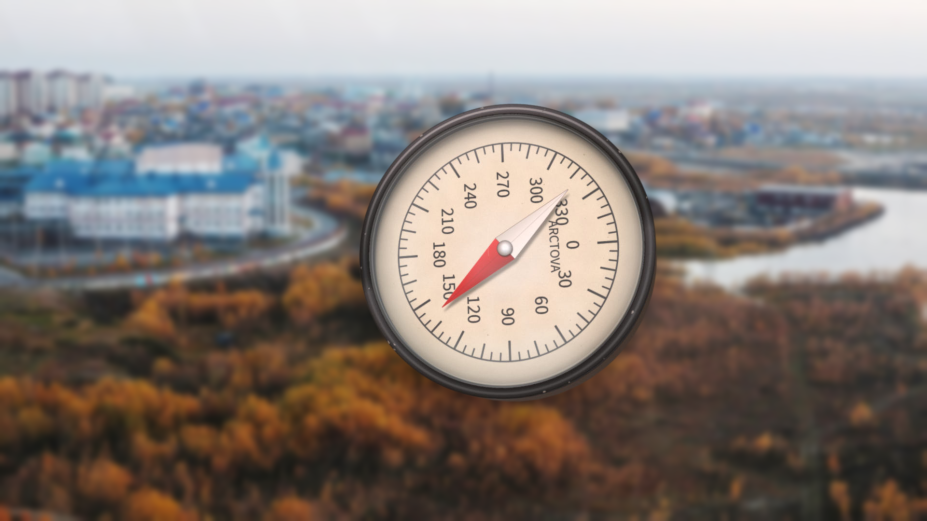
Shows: 140 (°)
